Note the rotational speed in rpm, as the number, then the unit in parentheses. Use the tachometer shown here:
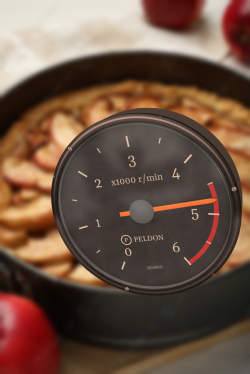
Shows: 4750 (rpm)
